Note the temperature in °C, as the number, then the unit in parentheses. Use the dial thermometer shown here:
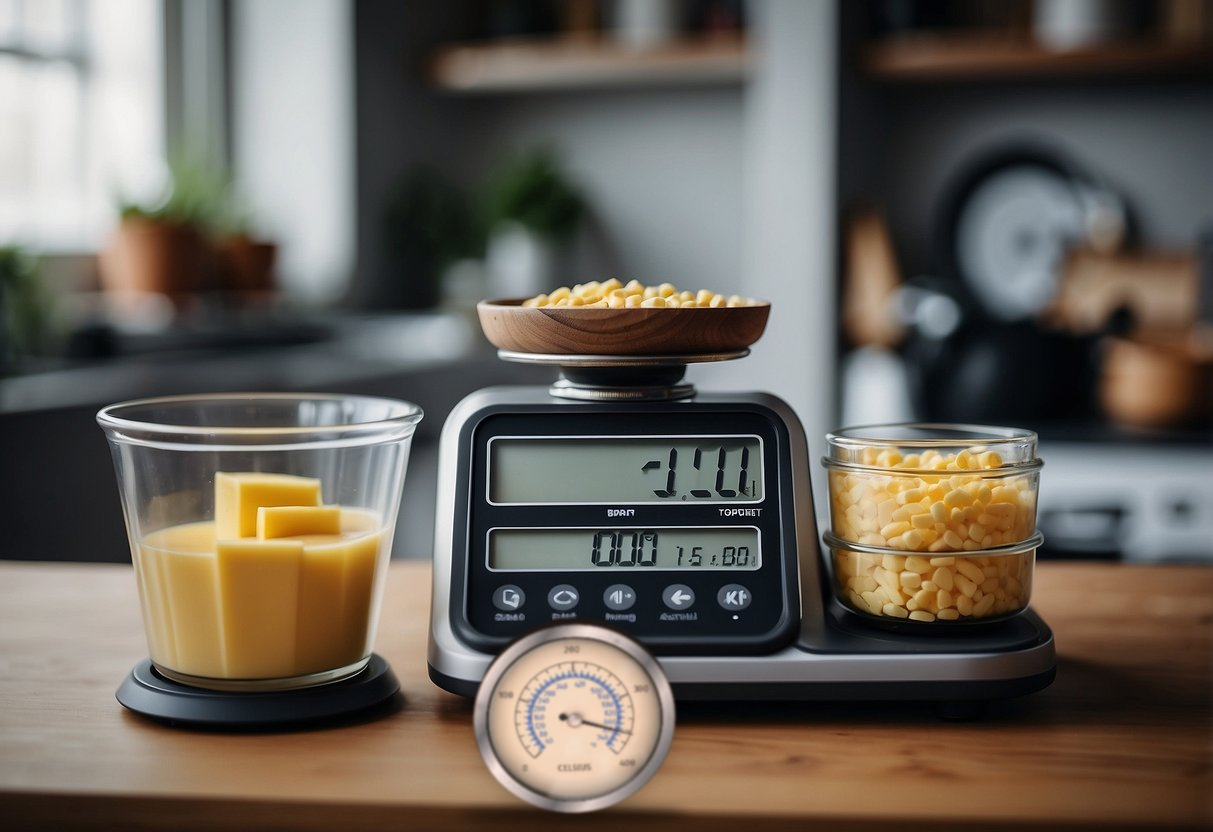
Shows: 360 (°C)
